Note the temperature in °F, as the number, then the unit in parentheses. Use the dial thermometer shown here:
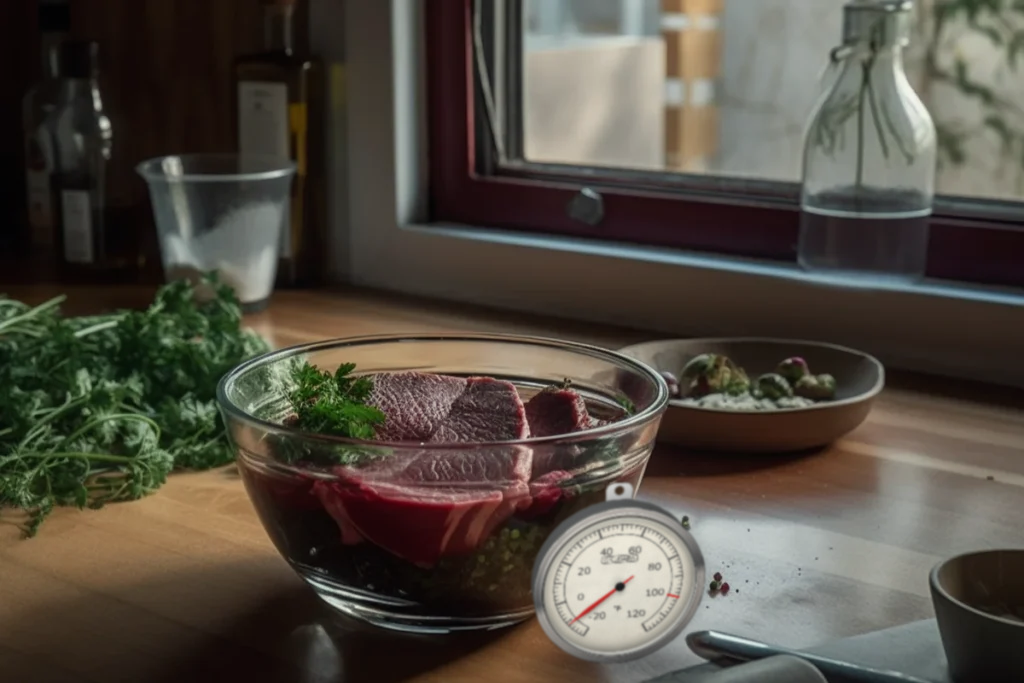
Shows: -10 (°F)
